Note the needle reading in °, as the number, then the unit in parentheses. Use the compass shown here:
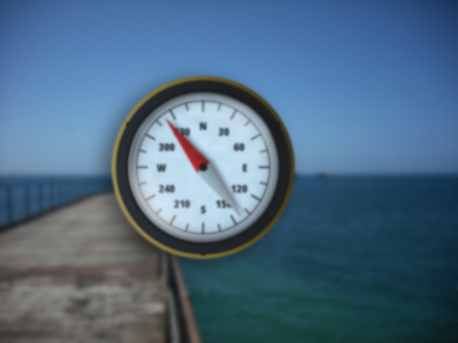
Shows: 322.5 (°)
